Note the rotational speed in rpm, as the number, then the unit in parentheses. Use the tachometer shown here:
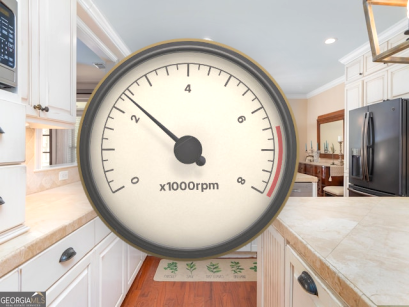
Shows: 2375 (rpm)
